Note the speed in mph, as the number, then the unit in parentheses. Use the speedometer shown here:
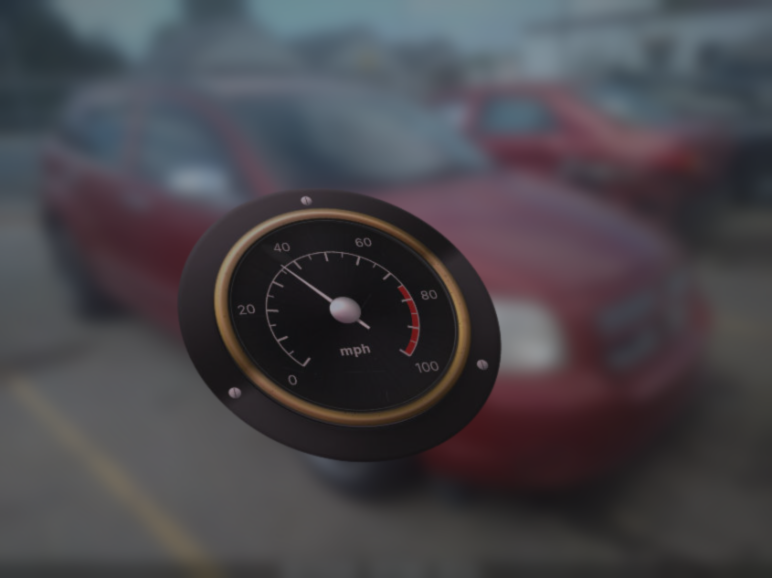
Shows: 35 (mph)
